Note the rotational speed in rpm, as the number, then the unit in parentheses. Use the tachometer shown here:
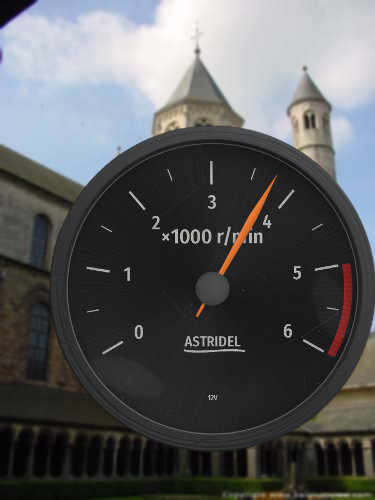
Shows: 3750 (rpm)
